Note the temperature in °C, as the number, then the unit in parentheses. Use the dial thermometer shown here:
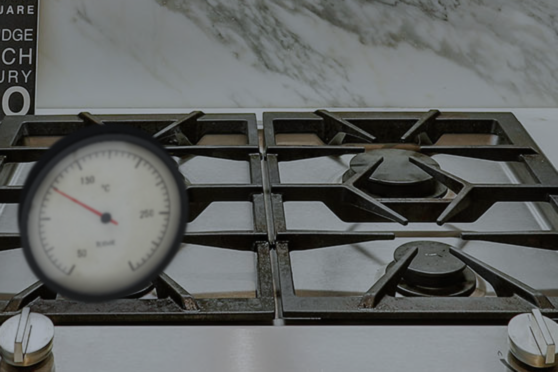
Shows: 125 (°C)
